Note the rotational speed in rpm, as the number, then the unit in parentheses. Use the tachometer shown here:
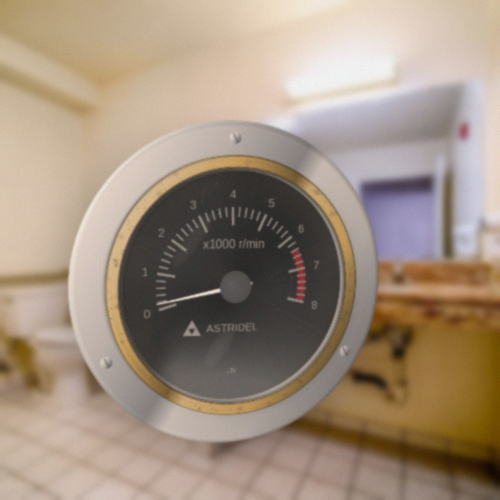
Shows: 200 (rpm)
